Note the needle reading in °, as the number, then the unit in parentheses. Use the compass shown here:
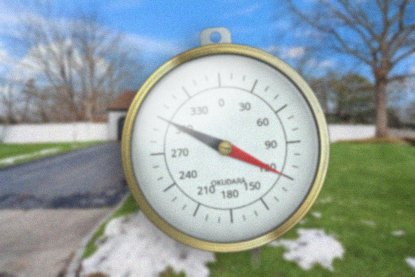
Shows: 120 (°)
